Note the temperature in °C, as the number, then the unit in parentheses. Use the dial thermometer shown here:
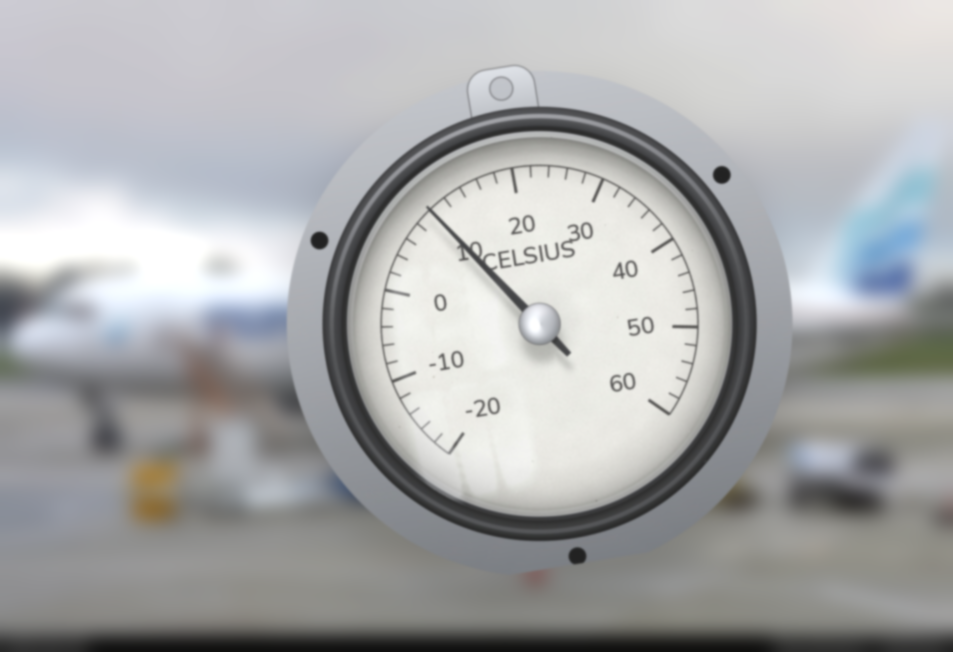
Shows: 10 (°C)
